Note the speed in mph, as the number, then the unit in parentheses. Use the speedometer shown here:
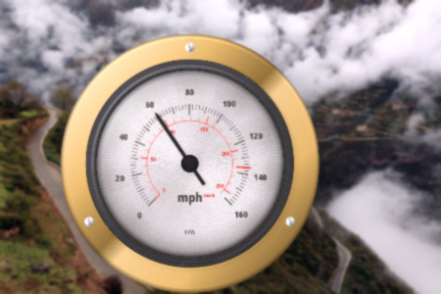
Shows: 60 (mph)
